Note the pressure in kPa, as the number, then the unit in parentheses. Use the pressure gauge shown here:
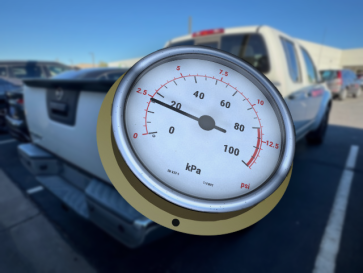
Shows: 15 (kPa)
